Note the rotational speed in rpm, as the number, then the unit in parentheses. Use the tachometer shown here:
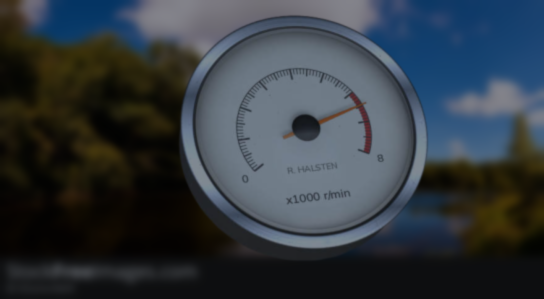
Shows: 6500 (rpm)
